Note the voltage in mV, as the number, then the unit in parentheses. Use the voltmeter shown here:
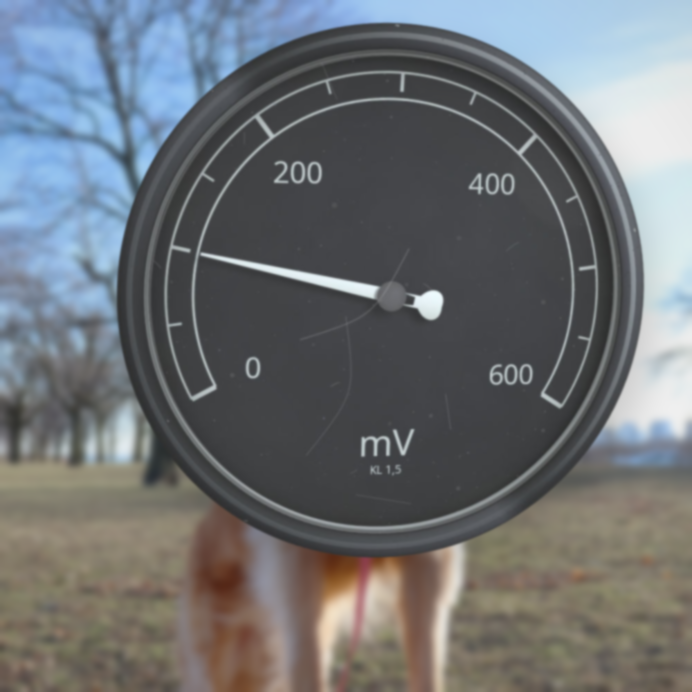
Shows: 100 (mV)
